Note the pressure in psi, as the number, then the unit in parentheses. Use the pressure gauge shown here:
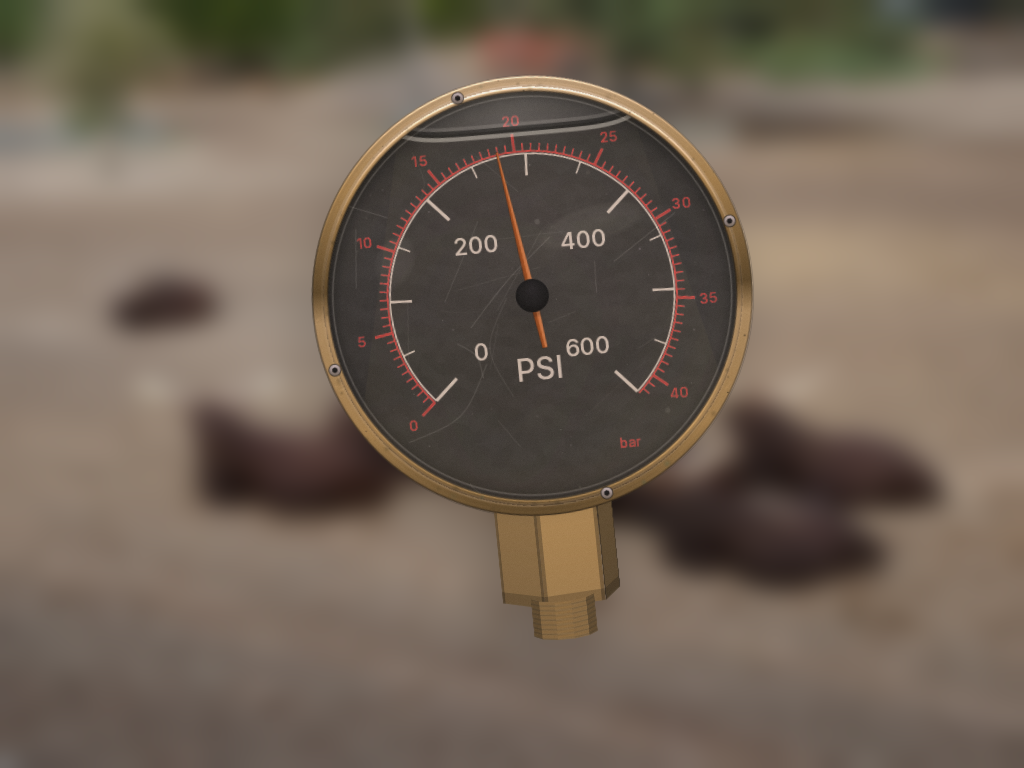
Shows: 275 (psi)
